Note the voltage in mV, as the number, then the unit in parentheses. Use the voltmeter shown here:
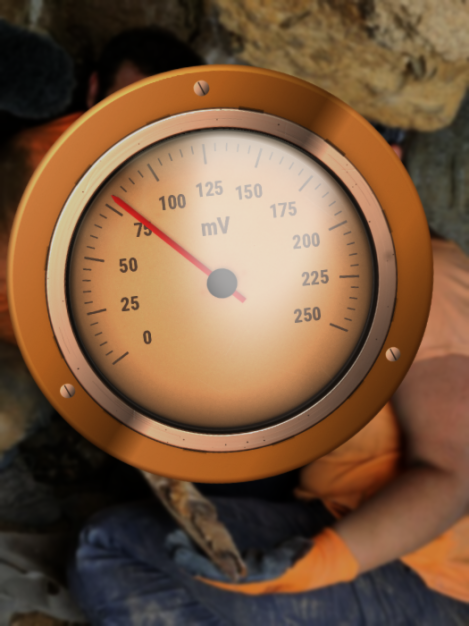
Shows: 80 (mV)
